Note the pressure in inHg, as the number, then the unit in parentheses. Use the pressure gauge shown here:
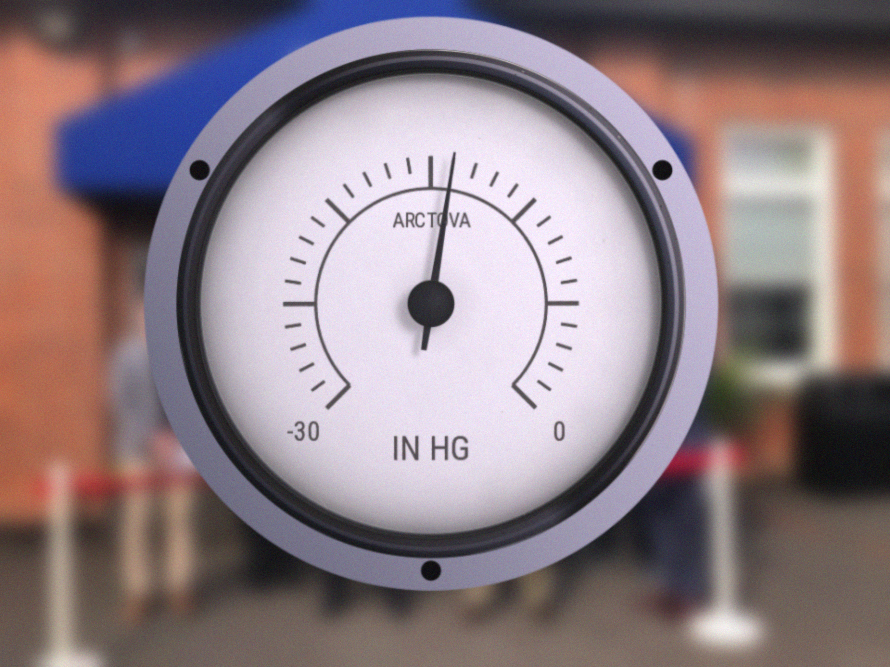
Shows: -14 (inHg)
